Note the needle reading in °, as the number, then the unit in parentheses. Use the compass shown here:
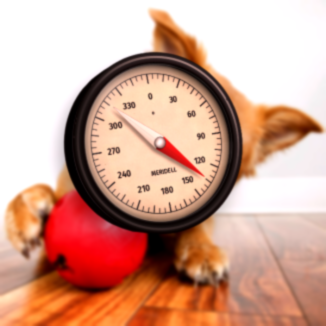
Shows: 135 (°)
